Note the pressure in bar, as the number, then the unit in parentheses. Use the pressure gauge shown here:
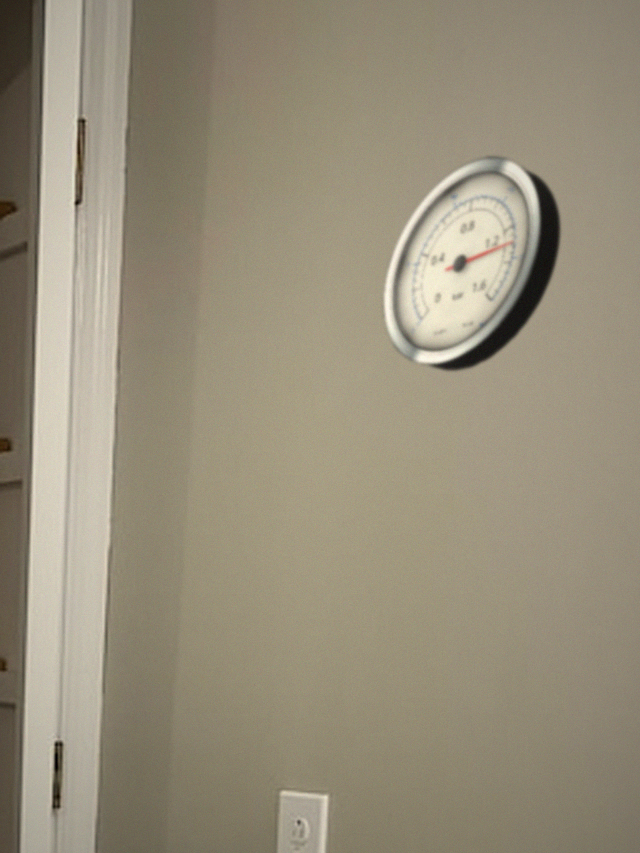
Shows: 1.3 (bar)
